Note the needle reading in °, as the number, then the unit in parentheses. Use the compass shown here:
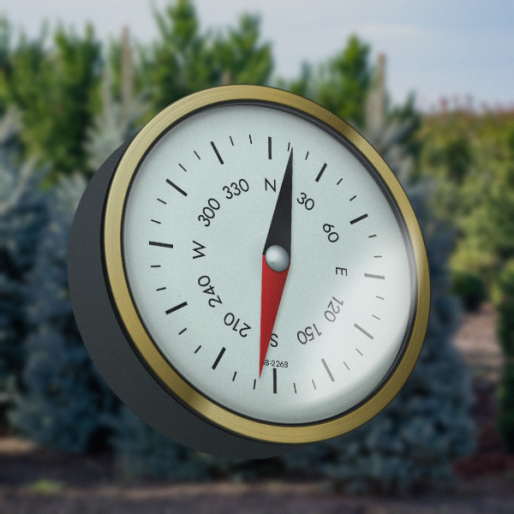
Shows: 190 (°)
